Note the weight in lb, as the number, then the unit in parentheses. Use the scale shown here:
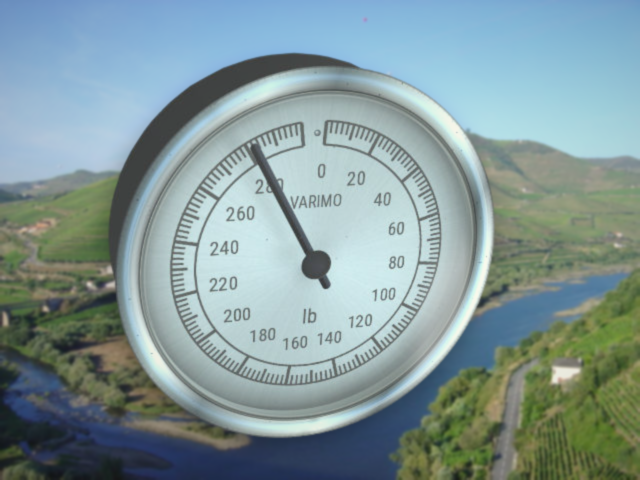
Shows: 282 (lb)
